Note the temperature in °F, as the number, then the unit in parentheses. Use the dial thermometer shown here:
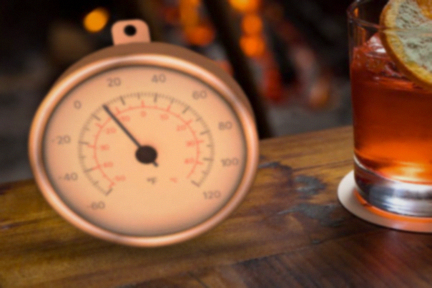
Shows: 10 (°F)
